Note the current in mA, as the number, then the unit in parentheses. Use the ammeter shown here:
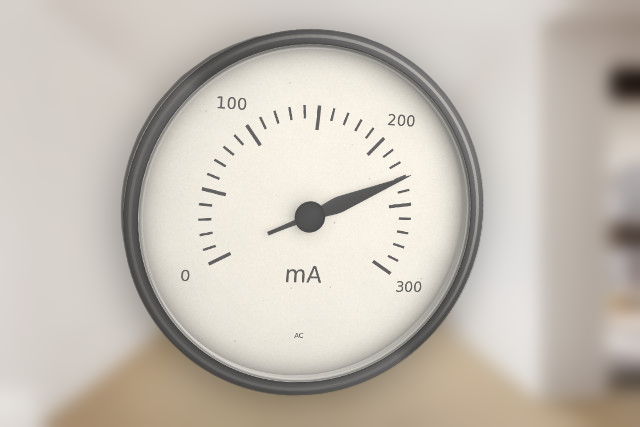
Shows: 230 (mA)
